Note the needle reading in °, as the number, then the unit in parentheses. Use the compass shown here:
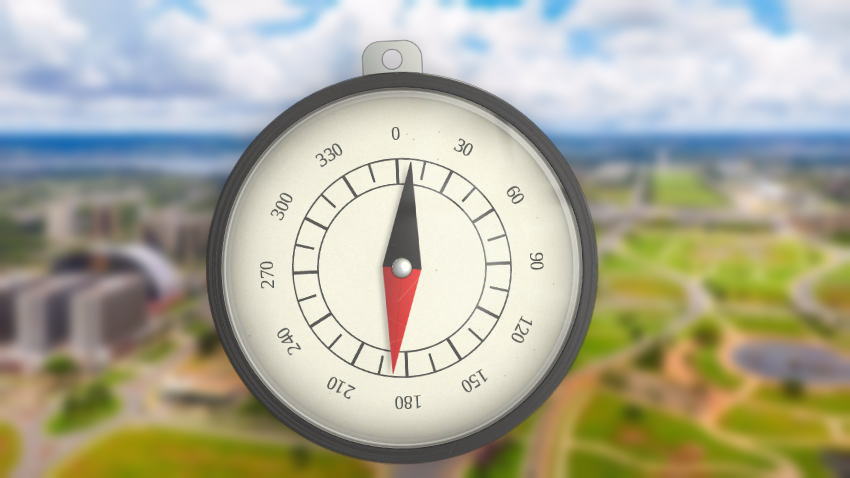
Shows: 187.5 (°)
